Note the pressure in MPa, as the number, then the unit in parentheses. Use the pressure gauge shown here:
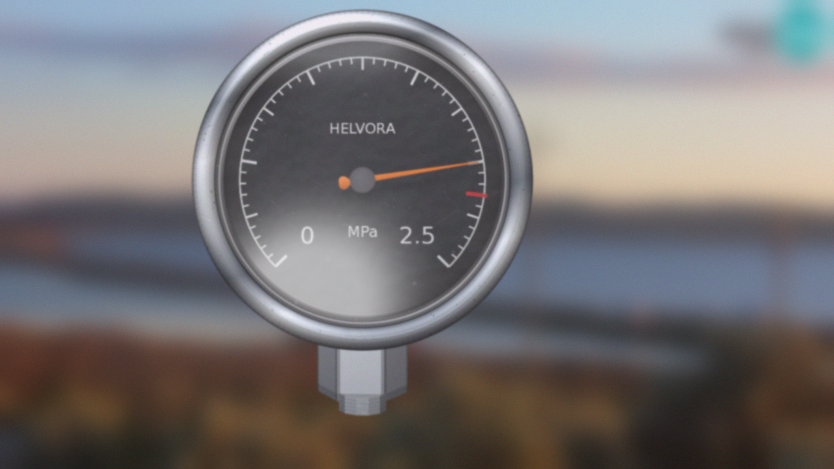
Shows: 2 (MPa)
